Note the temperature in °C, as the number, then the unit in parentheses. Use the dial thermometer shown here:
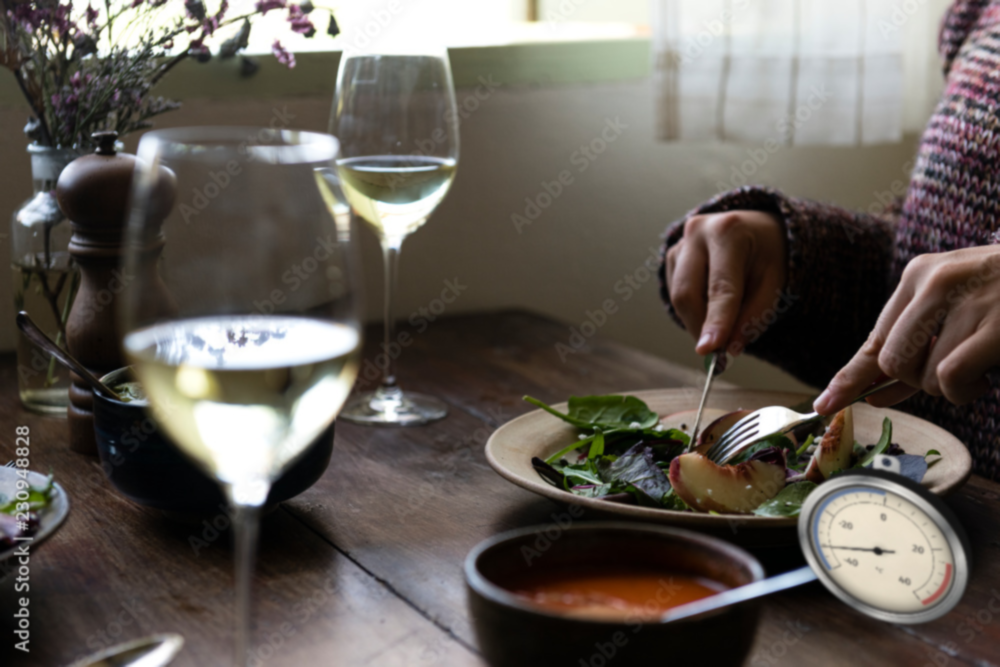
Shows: -32 (°C)
